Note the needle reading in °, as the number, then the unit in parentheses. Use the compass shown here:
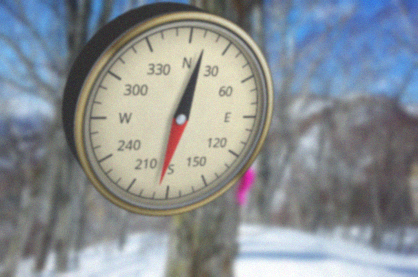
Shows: 190 (°)
